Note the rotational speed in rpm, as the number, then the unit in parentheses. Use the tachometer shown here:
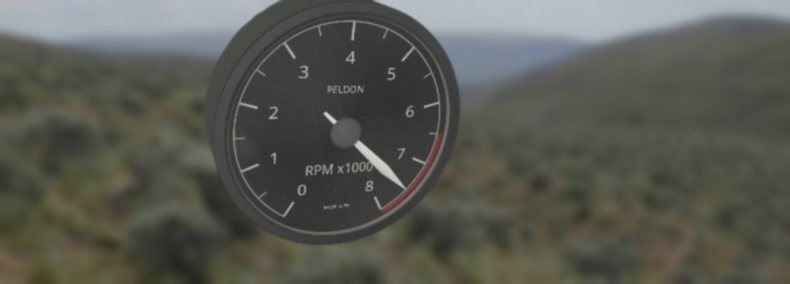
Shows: 7500 (rpm)
